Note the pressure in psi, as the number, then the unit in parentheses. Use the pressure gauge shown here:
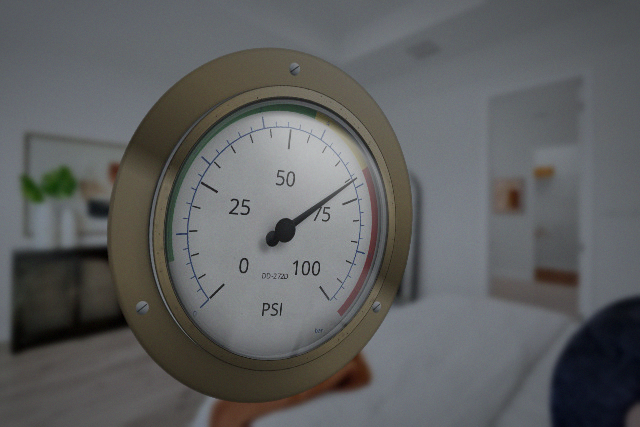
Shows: 70 (psi)
